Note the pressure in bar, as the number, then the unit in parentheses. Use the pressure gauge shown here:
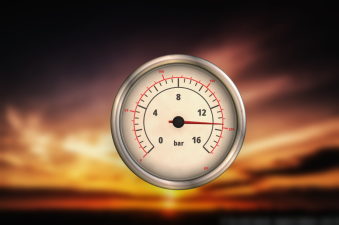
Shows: 13.5 (bar)
